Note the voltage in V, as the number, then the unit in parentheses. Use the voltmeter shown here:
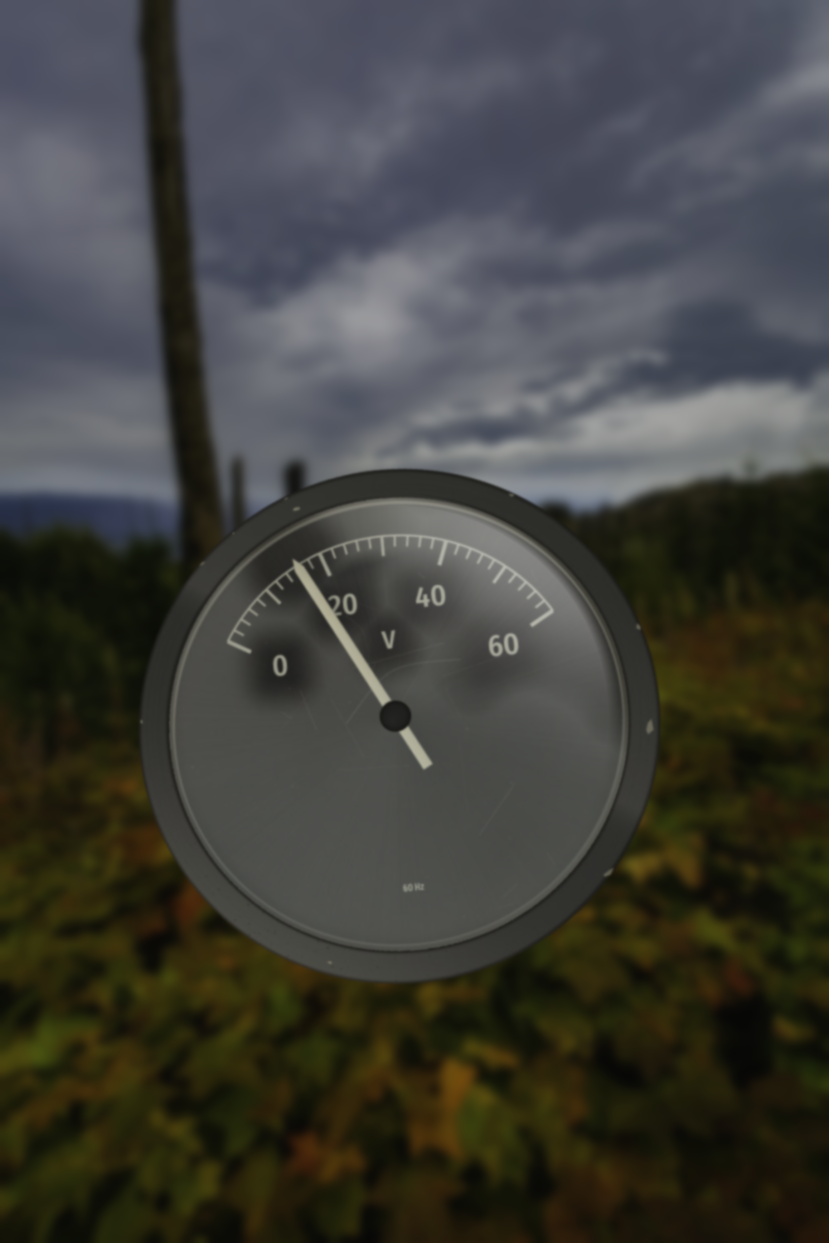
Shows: 16 (V)
